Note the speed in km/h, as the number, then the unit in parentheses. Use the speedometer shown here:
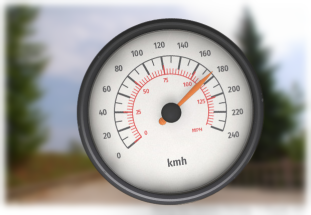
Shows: 175 (km/h)
